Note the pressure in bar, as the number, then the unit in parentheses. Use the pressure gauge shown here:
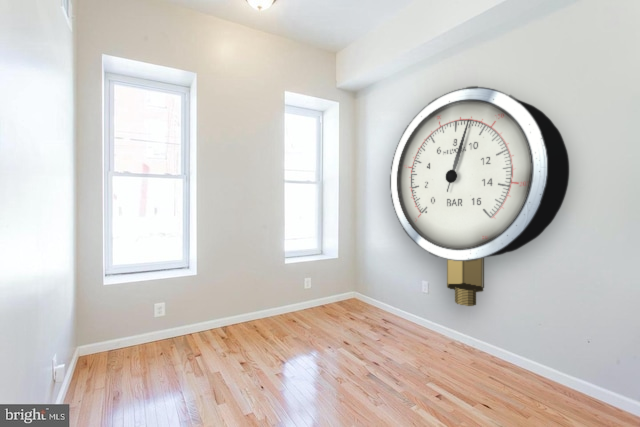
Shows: 9 (bar)
